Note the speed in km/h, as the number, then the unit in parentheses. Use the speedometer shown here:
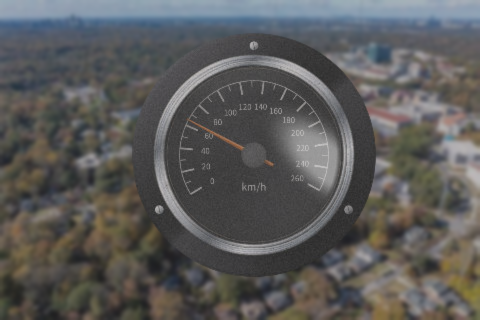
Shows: 65 (km/h)
